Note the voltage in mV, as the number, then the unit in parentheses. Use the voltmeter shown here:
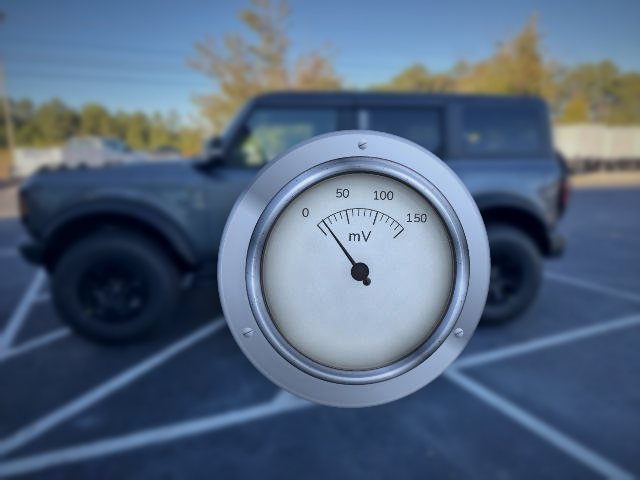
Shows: 10 (mV)
